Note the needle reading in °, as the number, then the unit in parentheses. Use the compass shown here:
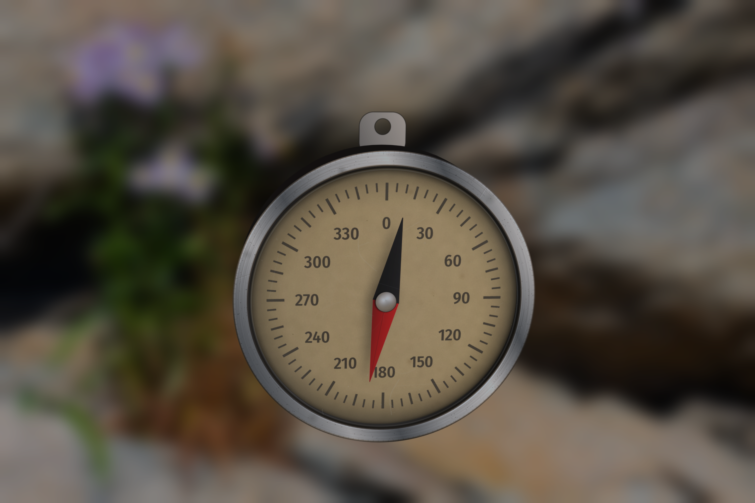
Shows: 190 (°)
